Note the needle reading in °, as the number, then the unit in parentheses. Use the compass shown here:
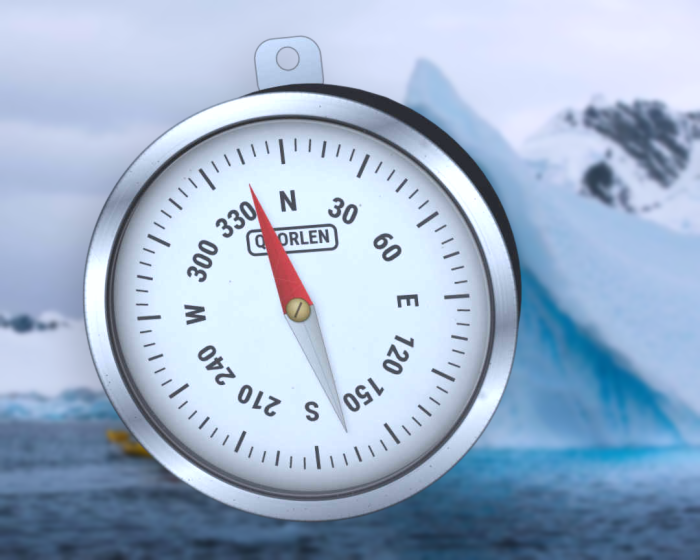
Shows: 345 (°)
